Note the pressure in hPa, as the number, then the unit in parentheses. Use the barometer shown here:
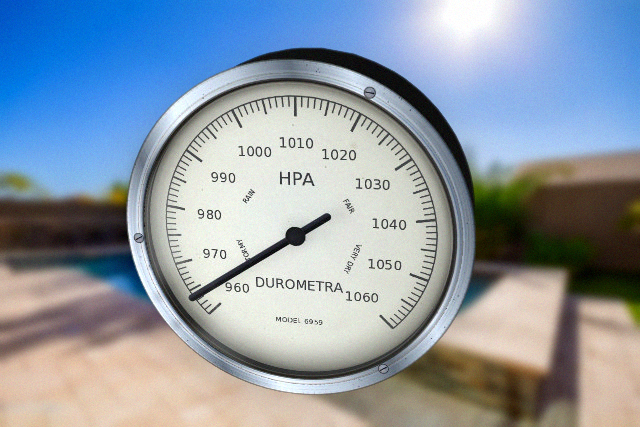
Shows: 964 (hPa)
